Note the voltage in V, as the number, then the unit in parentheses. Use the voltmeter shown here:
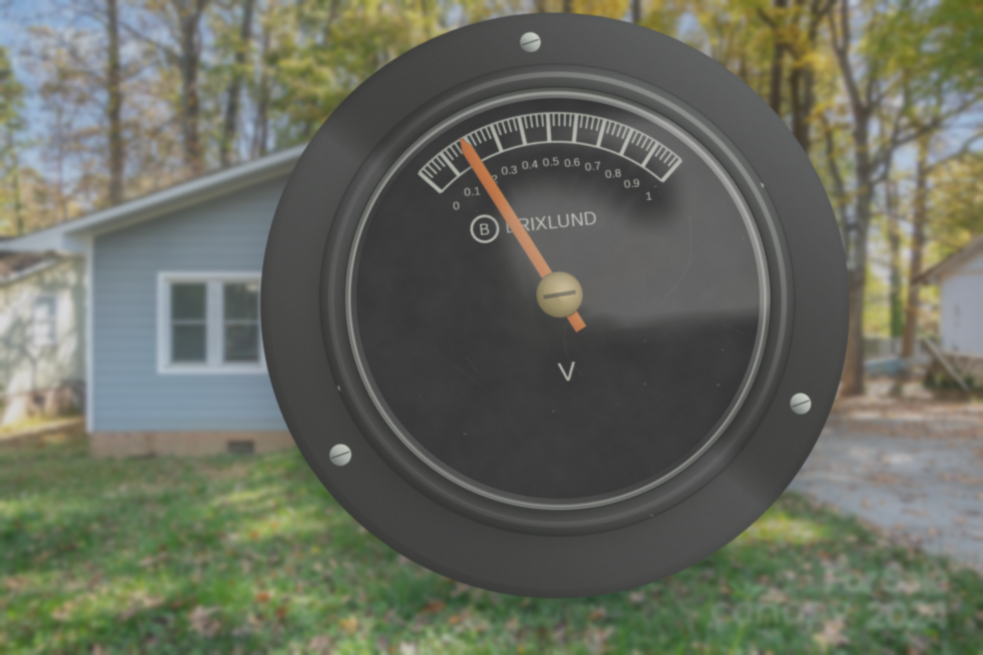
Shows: 0.18 (V)
